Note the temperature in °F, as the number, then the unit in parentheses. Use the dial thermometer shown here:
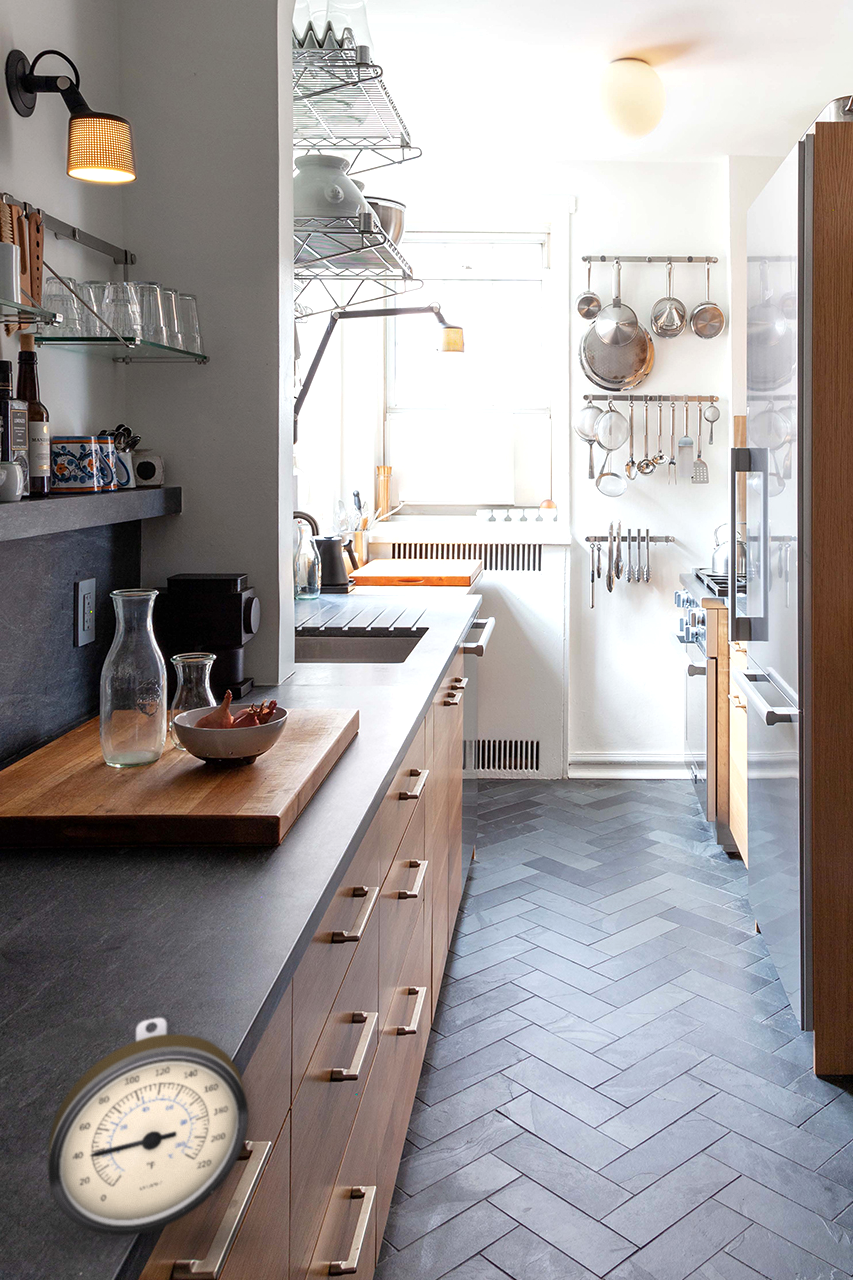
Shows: 40 (°F)
